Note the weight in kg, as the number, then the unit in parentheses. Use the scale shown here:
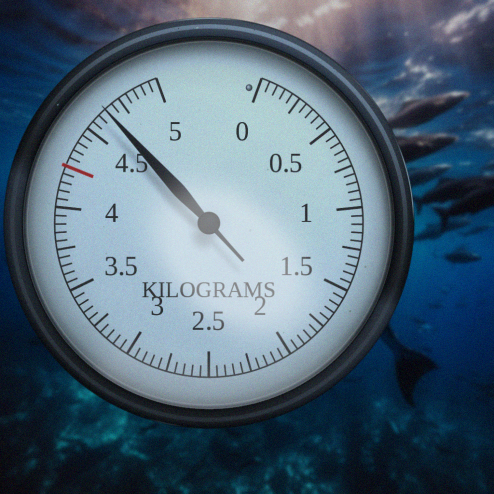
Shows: 4.65 (kg)
